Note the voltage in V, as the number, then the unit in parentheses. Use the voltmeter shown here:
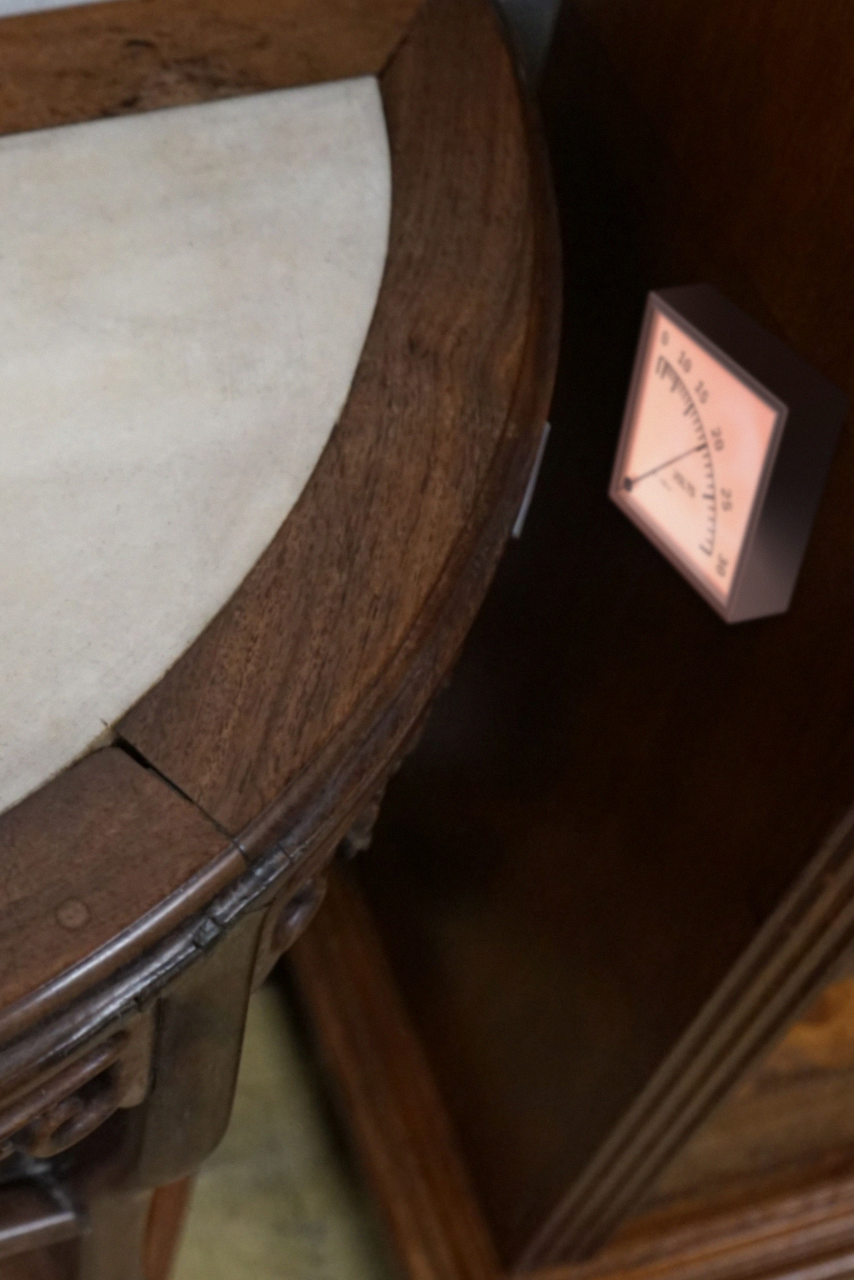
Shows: 20 (V)
